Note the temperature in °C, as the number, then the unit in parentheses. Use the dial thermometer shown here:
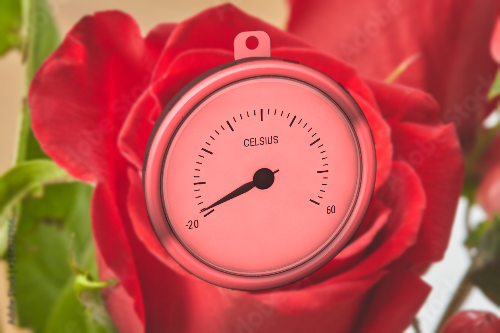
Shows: -18 (°C)
